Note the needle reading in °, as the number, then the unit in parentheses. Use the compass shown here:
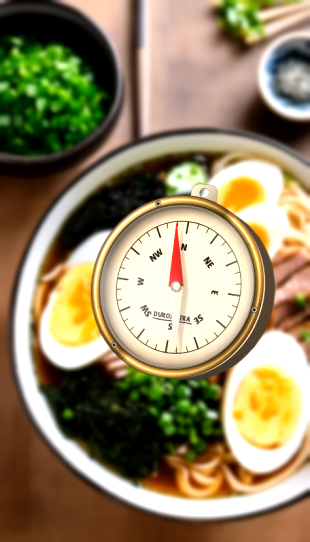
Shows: 350 (°)
